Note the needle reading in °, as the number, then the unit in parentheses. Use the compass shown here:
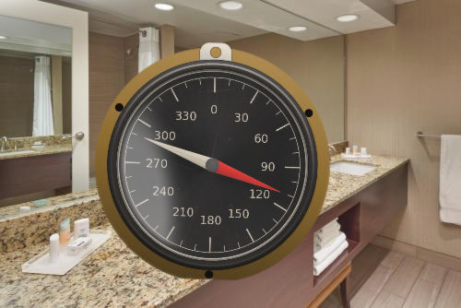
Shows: 110 (°)
